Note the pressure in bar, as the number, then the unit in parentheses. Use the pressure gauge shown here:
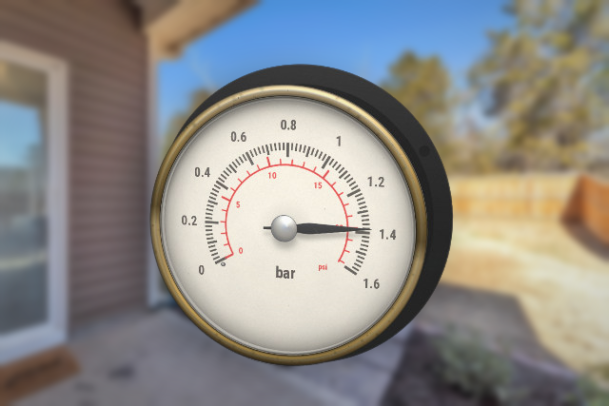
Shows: 1.38 (bar)
